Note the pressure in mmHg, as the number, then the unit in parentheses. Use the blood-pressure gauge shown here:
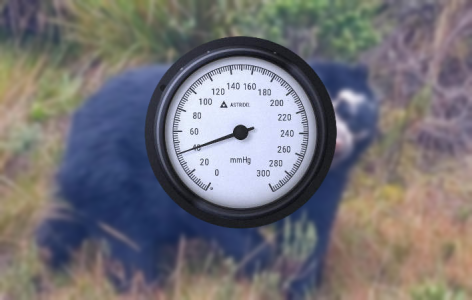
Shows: 40 (mmHg)
